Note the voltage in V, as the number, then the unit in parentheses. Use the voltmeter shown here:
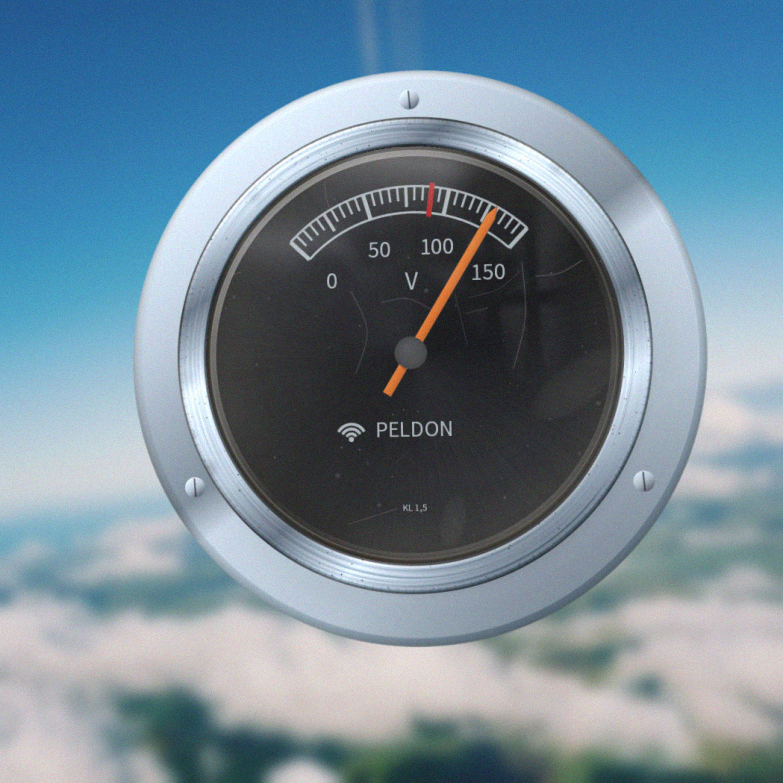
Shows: 130 (V)
